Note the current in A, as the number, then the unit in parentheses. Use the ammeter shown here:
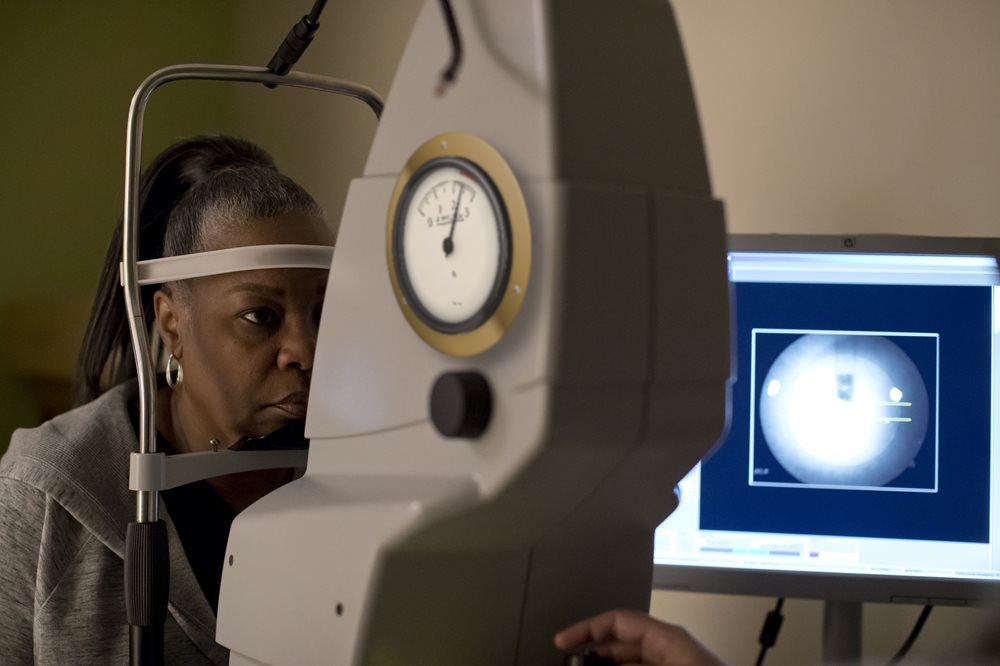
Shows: 2.5 (A)
